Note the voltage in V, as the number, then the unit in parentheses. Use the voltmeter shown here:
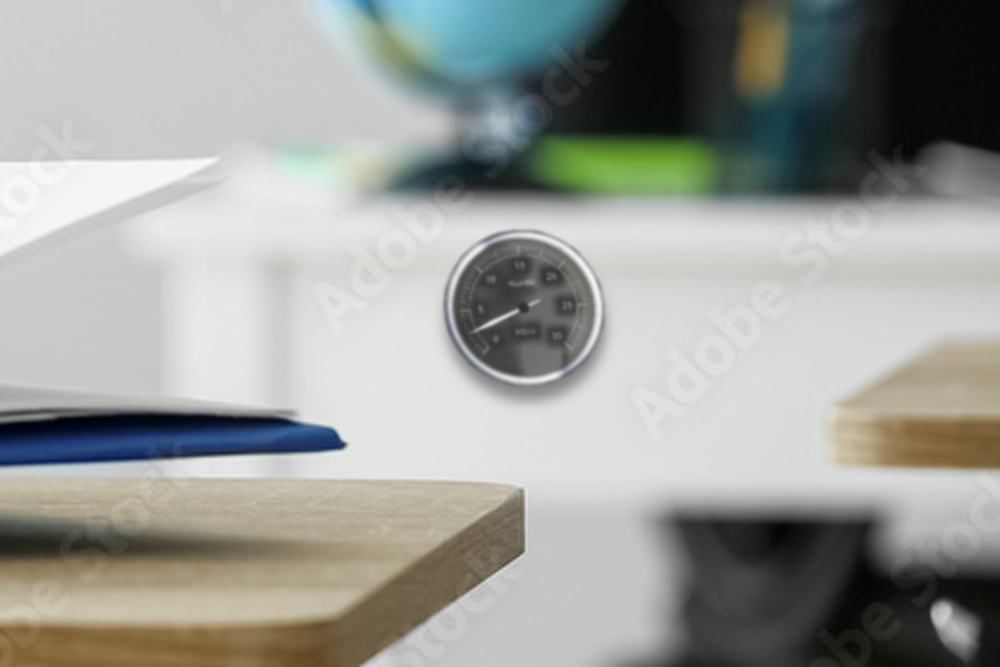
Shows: 2.5 (V)
